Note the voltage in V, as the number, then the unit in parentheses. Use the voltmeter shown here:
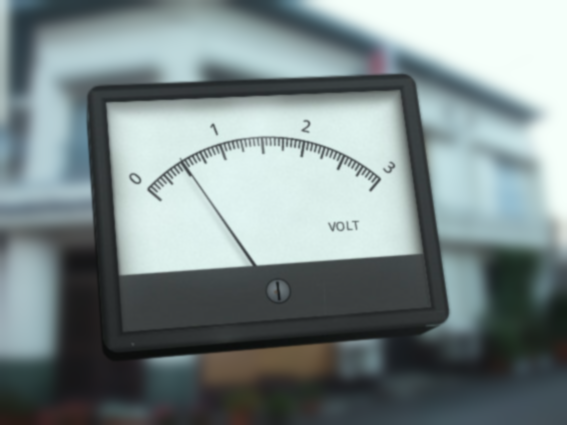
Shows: 0.5 (V)
